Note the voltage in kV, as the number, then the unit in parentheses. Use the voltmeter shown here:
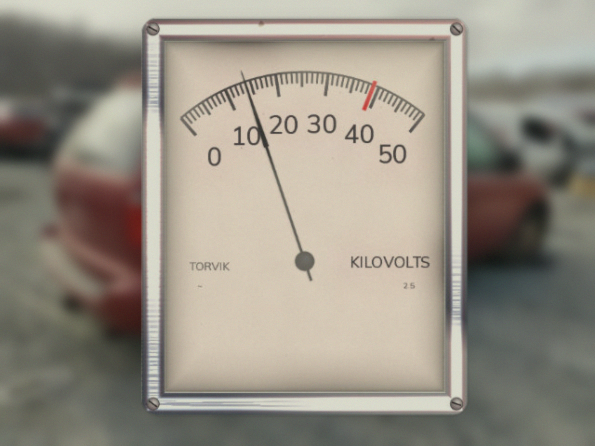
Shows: 14 (kV)
